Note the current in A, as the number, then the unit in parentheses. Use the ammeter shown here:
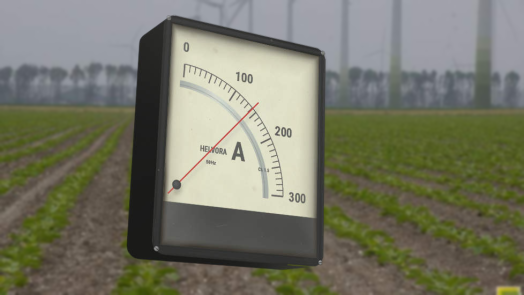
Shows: 140 (A)
